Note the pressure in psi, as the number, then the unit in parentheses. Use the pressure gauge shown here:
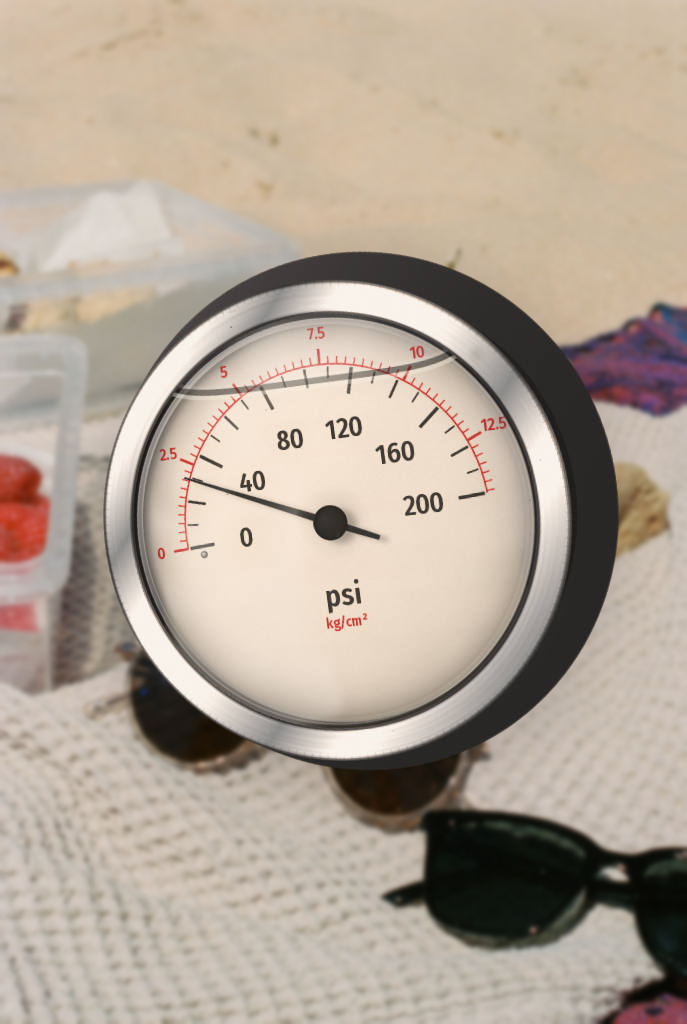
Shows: 30 (psi)
